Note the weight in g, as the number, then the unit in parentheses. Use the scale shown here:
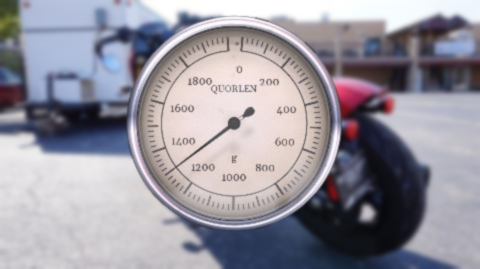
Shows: 1300 (g)
